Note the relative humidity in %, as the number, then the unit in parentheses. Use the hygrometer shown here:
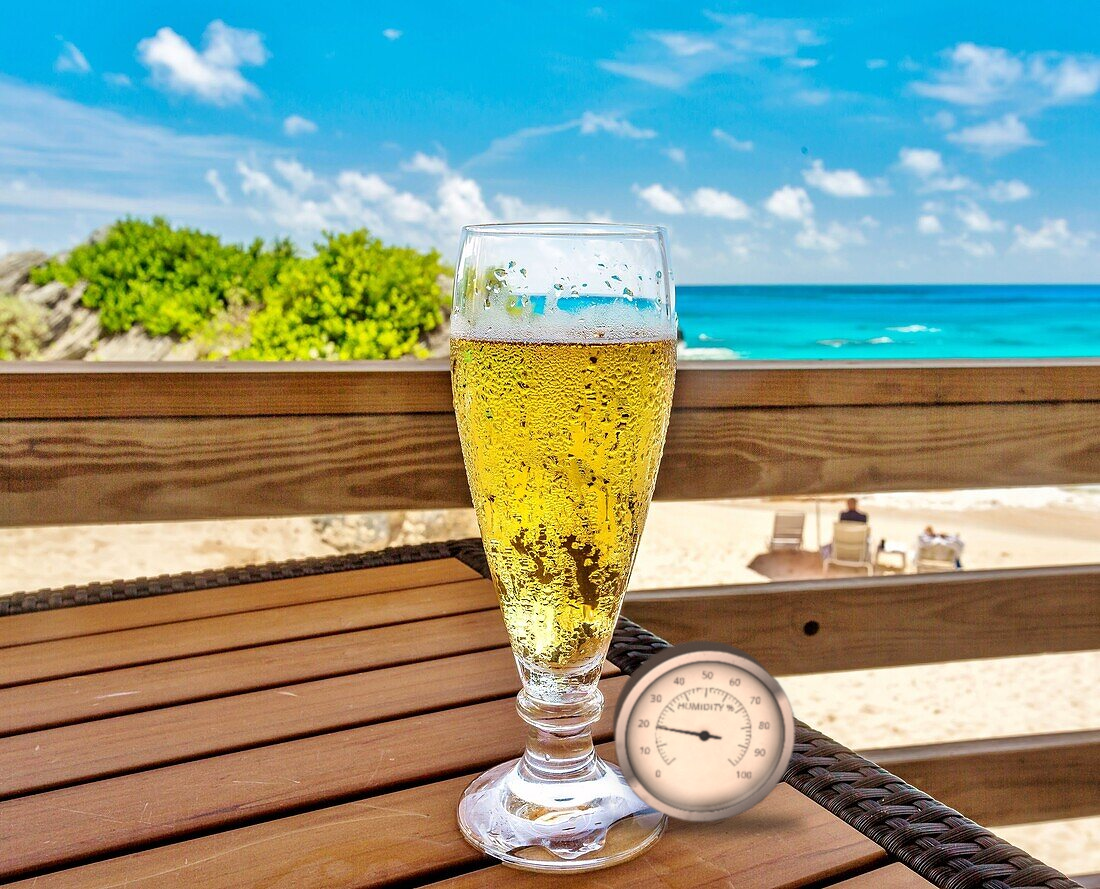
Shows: 20 (%)
